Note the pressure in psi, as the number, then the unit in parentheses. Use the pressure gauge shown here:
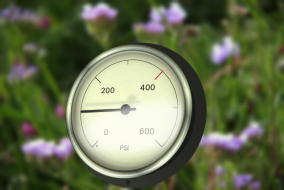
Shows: 100 (psi)
